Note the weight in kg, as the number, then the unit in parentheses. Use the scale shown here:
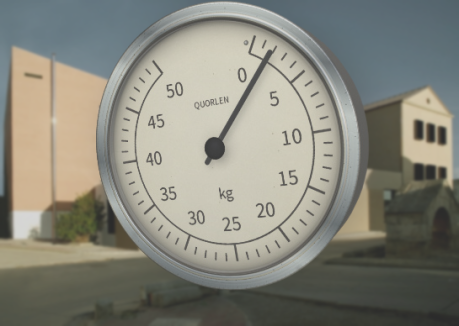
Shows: 2 (kg)
